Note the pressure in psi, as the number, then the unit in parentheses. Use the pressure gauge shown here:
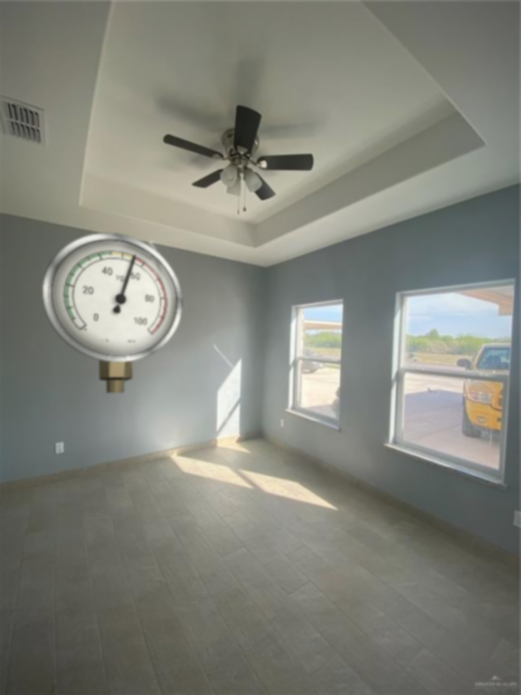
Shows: 55 (psi)
